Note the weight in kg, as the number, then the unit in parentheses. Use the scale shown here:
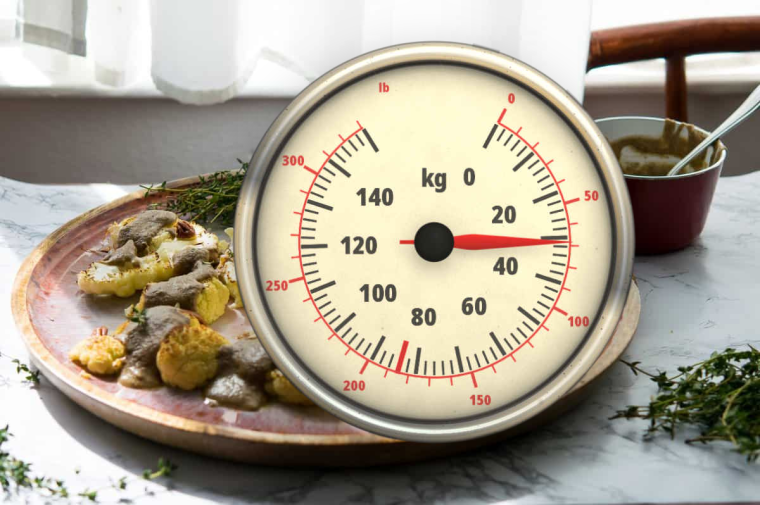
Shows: 31 (kg)
